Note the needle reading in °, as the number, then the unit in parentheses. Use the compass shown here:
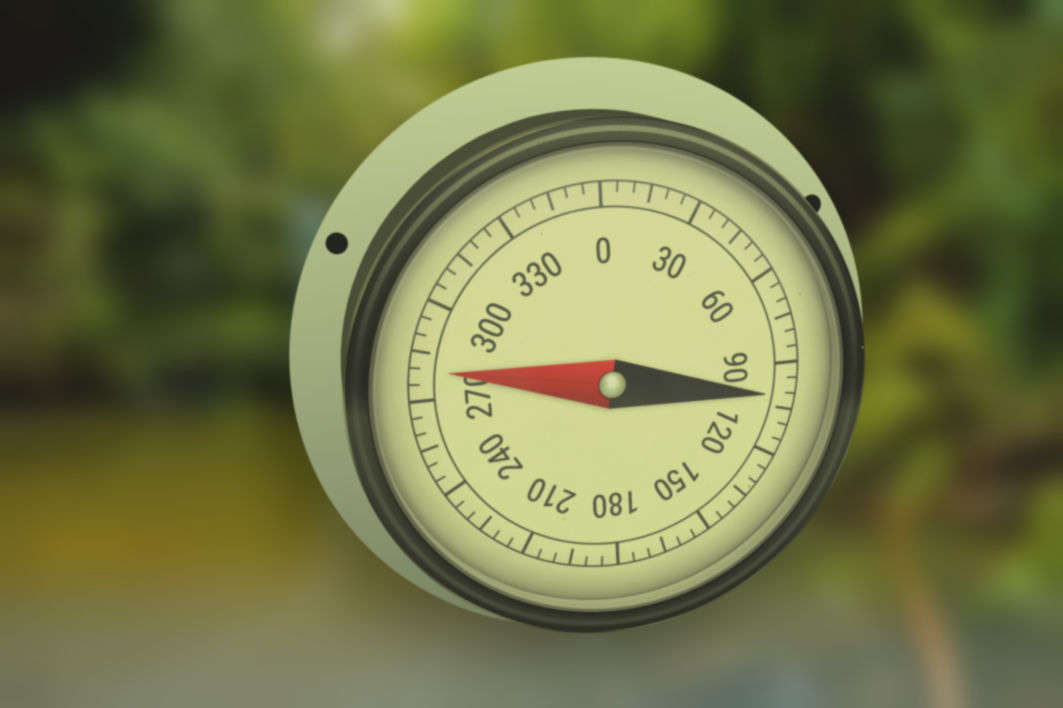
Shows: 280 (°)
